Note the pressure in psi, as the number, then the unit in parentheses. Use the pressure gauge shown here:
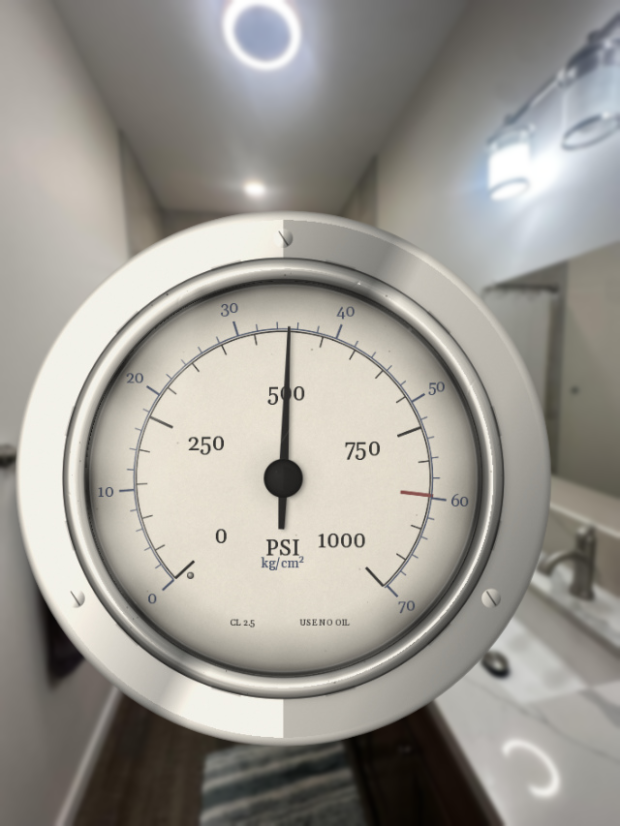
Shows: 500 (psi)
